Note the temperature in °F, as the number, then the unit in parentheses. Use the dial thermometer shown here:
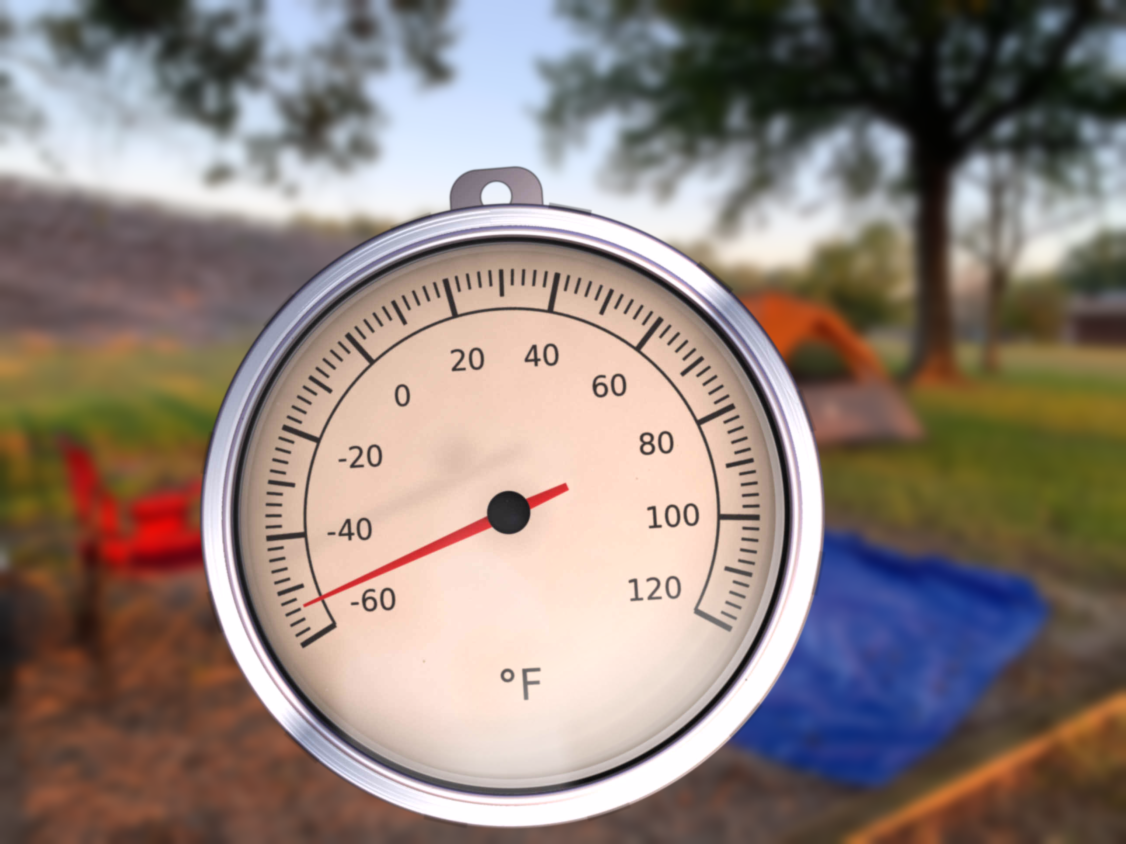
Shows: -54 (°F)
